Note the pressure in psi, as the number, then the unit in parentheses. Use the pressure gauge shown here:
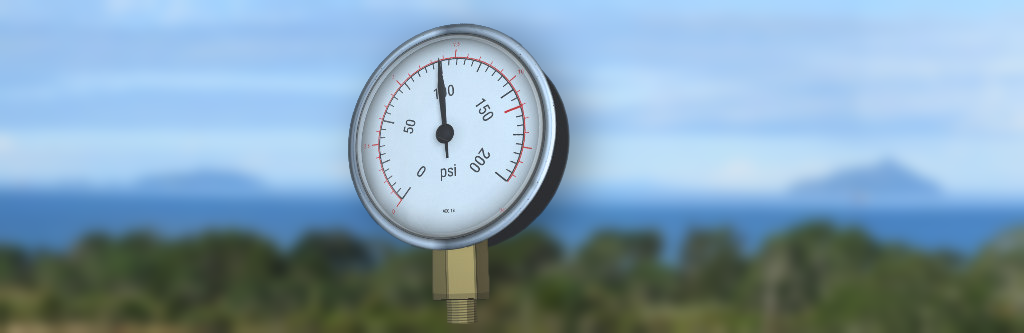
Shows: 100 (psi)
